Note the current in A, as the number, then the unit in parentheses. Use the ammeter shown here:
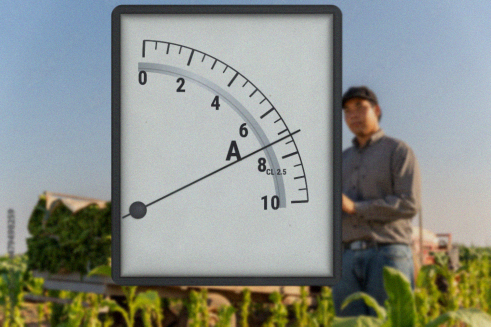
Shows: 7.25 (A)
